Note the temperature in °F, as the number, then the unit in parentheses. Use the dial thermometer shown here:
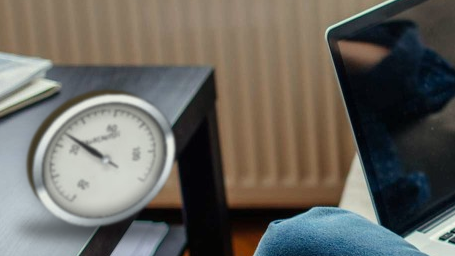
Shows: 28 (°F)
